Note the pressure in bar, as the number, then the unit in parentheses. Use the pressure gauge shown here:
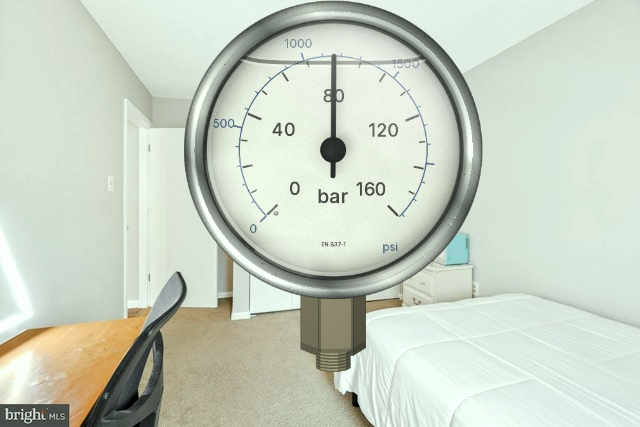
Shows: 80 (bar)
